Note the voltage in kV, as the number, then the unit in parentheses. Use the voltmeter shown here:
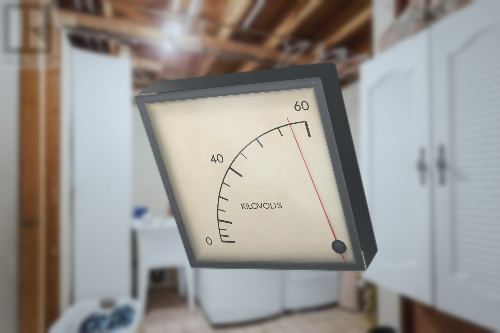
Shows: 57.5 (kV)
